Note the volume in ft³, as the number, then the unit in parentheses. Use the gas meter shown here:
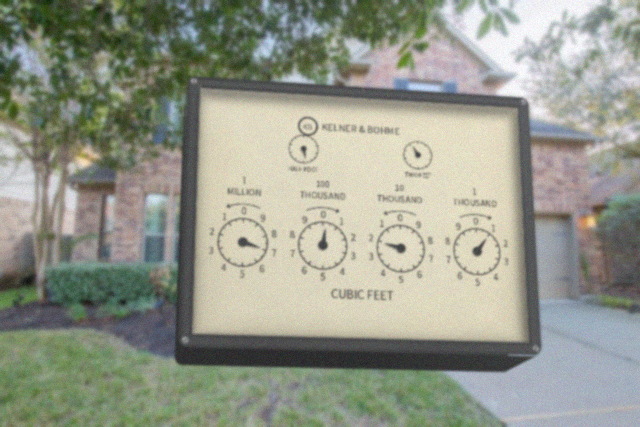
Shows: 702100 (ft³)
